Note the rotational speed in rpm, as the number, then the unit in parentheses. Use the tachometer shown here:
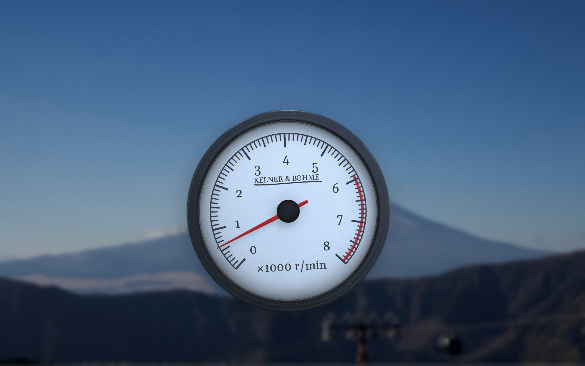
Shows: 600 (rpm)
